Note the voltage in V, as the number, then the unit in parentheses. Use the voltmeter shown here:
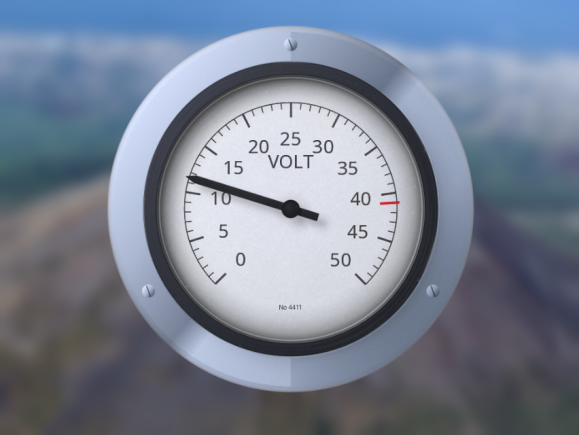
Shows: 11.5 (V)
